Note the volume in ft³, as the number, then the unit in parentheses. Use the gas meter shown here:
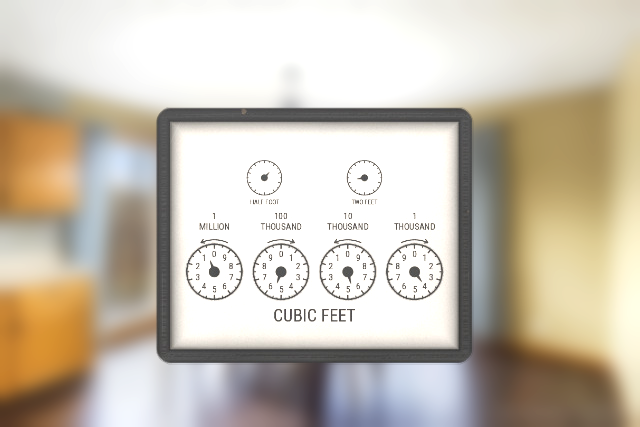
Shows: 55400 (ft³)
